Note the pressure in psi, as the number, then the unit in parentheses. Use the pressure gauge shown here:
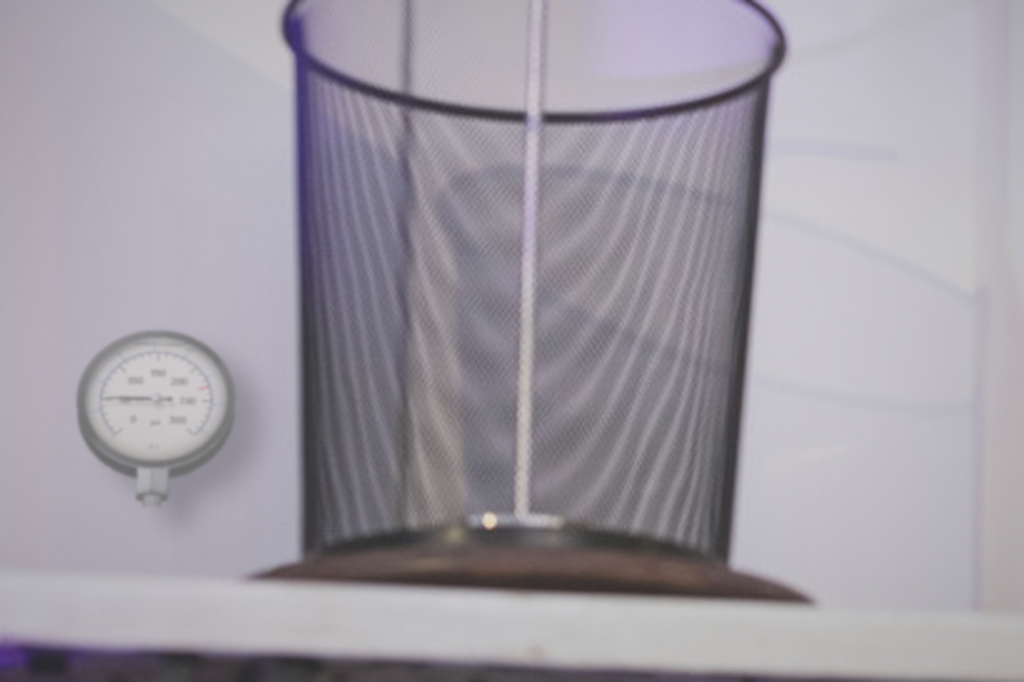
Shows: 50 (psi)
